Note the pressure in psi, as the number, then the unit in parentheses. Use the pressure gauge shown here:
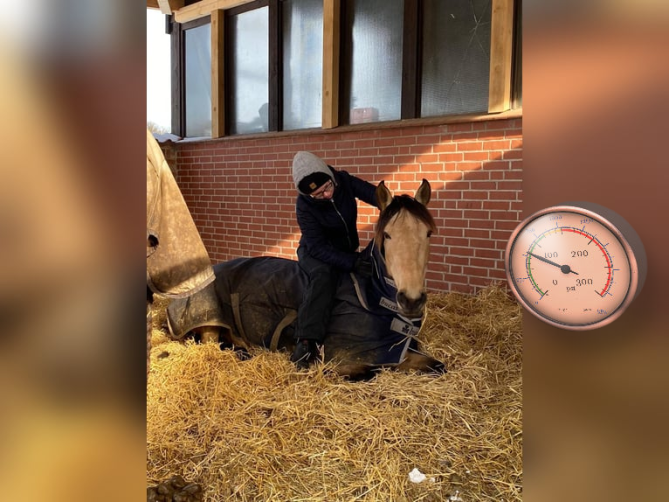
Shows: 80 (psi)
